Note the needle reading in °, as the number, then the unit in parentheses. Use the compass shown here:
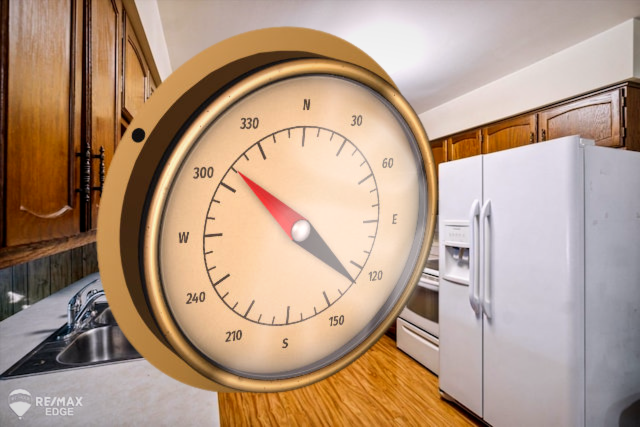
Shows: 310 (°)
